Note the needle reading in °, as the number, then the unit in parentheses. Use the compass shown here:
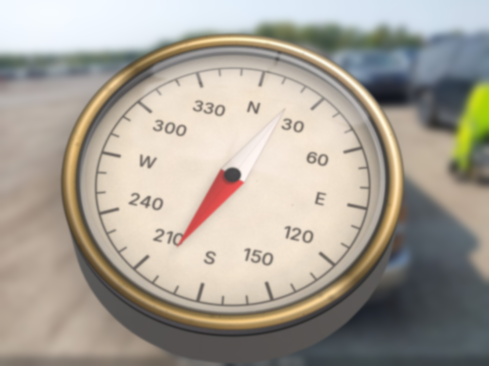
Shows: 200 (°)
